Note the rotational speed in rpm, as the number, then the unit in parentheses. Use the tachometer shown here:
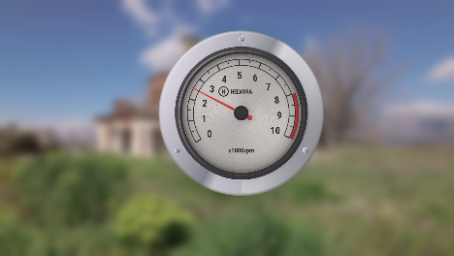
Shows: 2500 (rpm)
